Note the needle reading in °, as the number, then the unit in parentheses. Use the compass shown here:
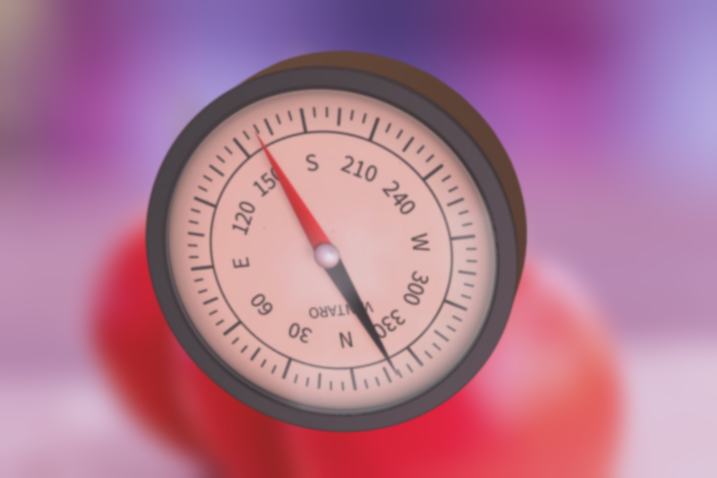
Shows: 160 (°)
